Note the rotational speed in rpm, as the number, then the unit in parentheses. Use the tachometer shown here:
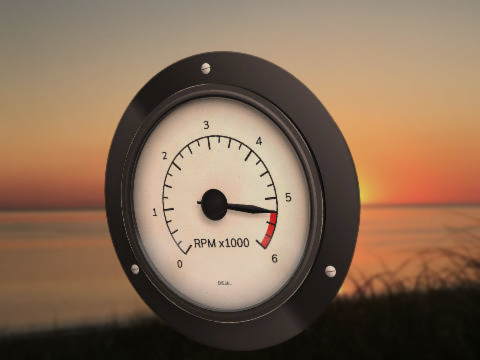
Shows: 5250 (rpm)
